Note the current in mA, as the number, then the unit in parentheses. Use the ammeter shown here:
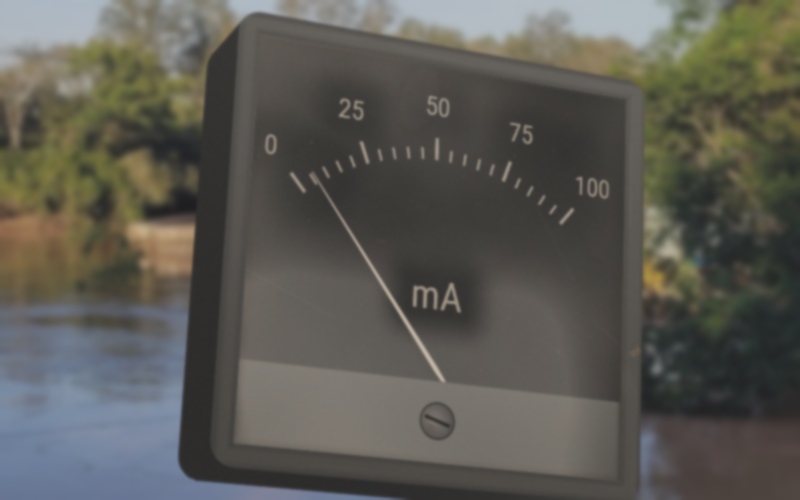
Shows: 5 (mA)
